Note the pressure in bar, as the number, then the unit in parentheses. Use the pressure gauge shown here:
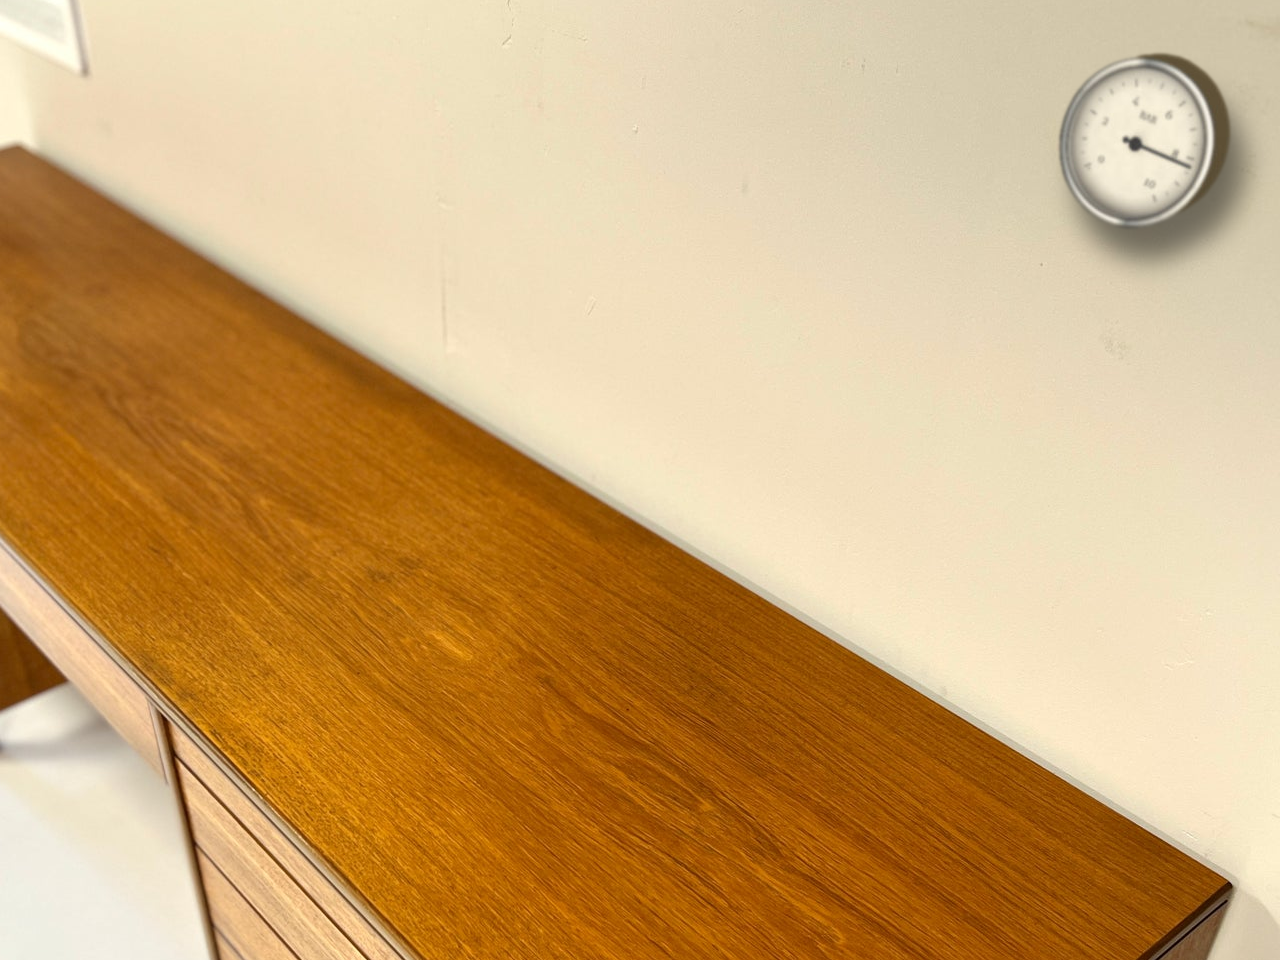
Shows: 8.25 (bar)
